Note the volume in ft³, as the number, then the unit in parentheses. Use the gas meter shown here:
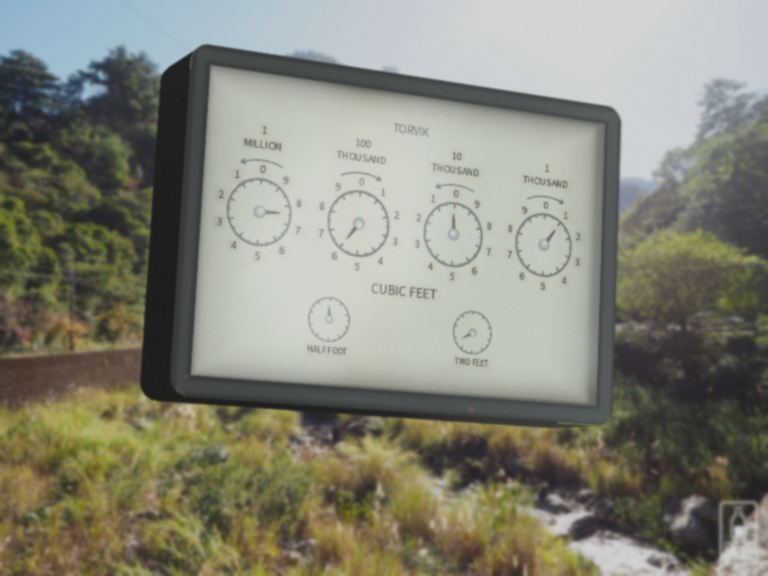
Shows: 760100 (ft³)
